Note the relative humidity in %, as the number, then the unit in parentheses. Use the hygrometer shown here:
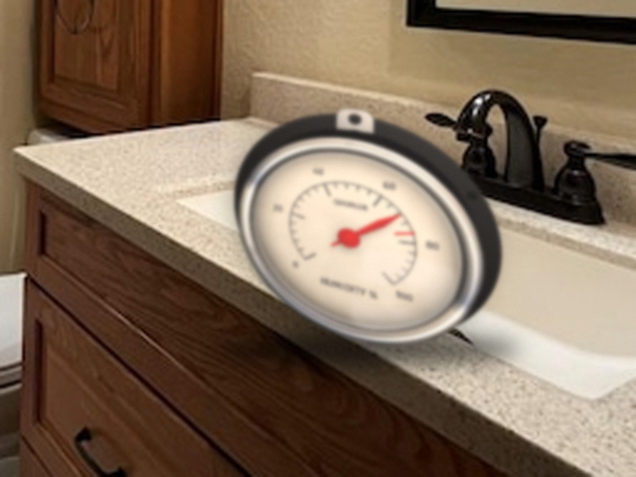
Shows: 68 (%)
